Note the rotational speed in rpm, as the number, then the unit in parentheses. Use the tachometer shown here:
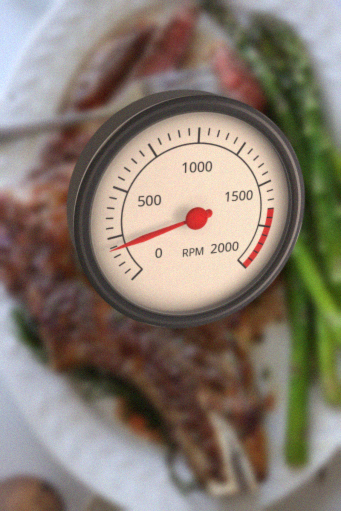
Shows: 200 (rpm)
